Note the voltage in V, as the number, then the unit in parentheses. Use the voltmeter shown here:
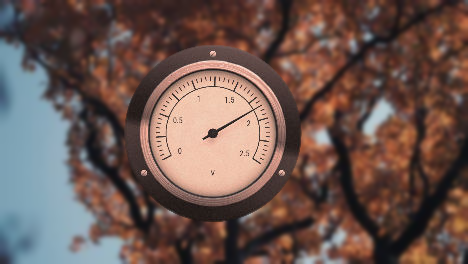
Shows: 1.85 (V)
